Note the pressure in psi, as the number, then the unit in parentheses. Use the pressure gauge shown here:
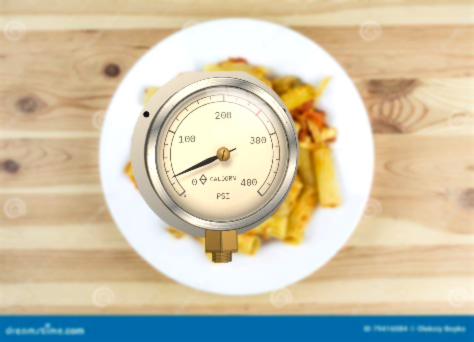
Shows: 30 (psi)
